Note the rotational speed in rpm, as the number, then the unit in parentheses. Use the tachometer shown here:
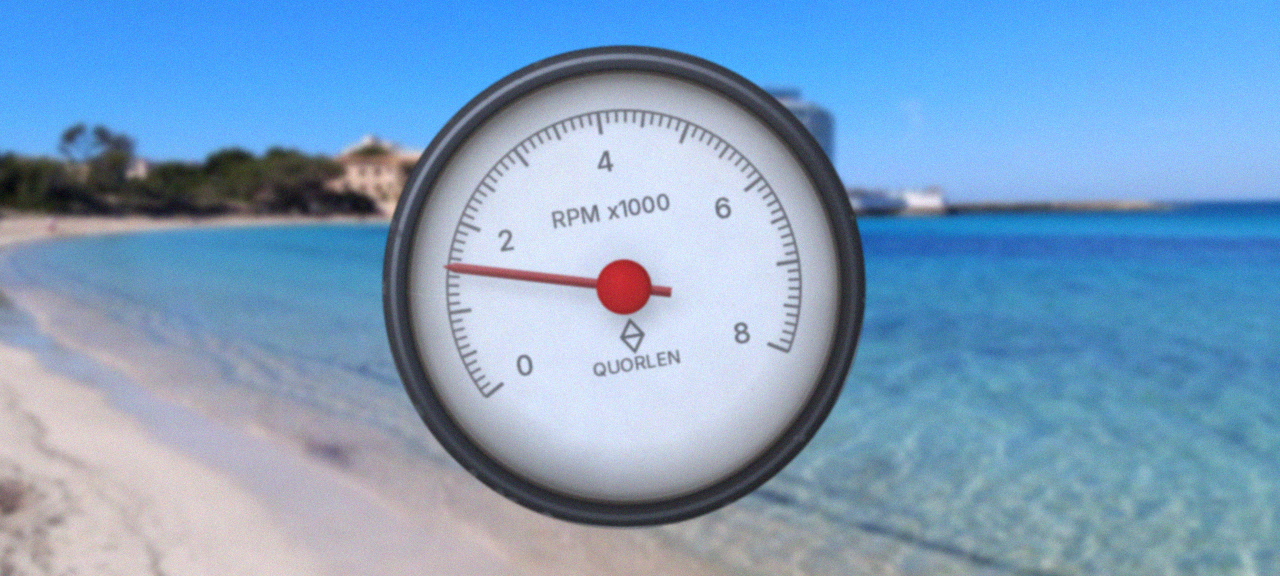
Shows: 1500 (rpm)
